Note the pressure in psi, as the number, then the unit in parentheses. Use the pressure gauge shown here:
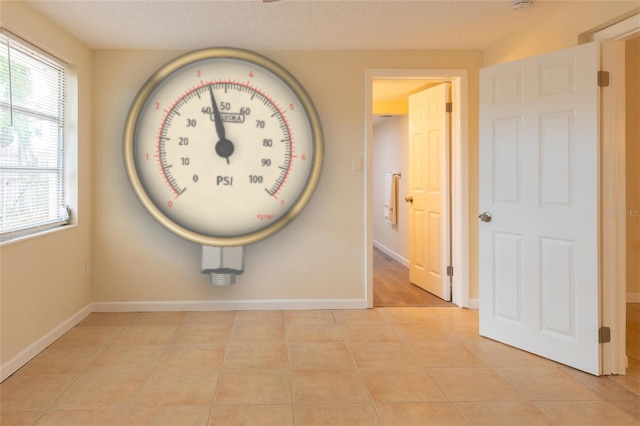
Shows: 45 (psi)
